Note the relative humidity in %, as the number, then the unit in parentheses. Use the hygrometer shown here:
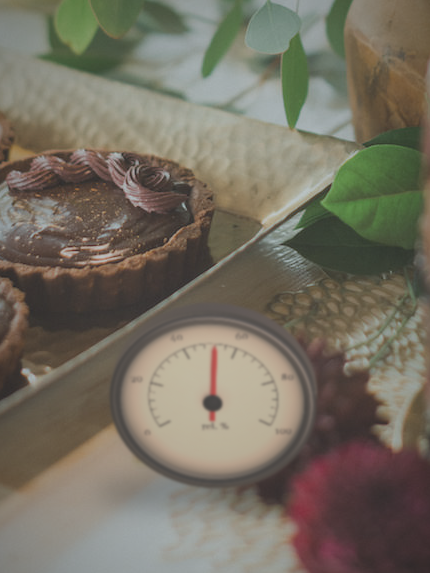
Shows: 52 (%)
